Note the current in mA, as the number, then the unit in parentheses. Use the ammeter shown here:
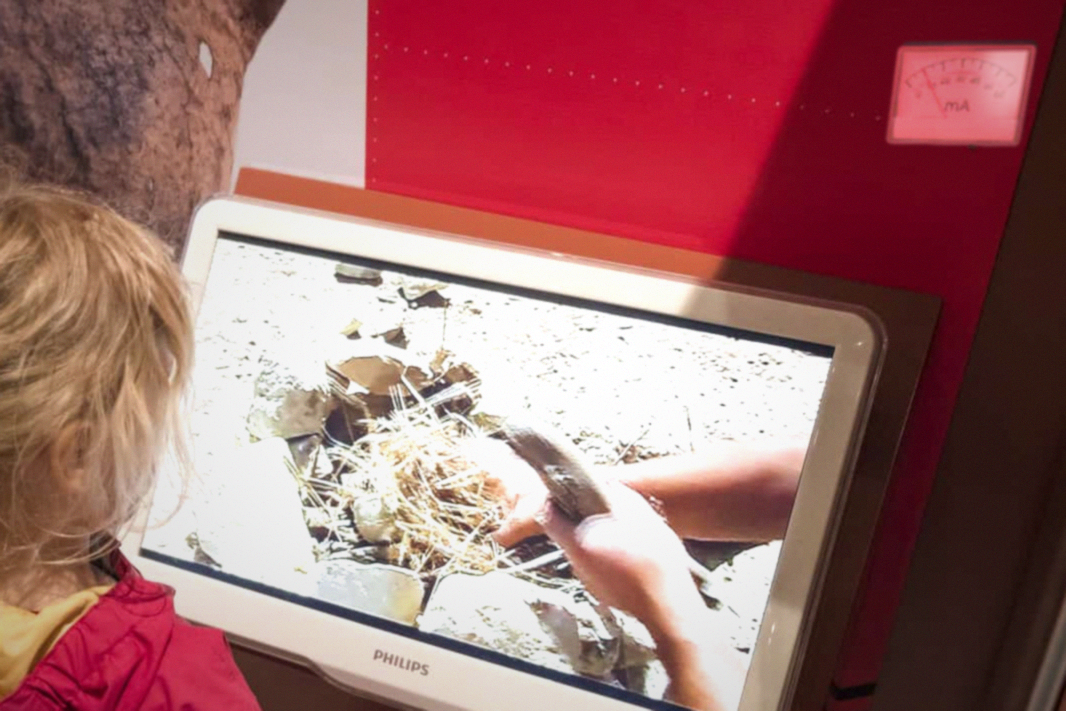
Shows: 10 (mA)
